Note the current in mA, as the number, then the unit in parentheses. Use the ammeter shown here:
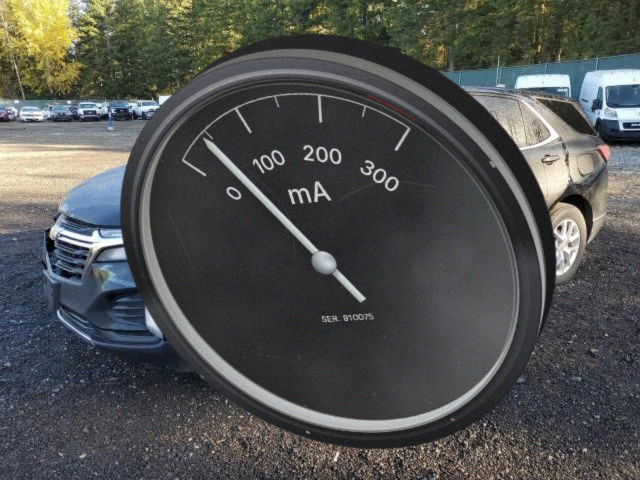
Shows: 50 (mA)
